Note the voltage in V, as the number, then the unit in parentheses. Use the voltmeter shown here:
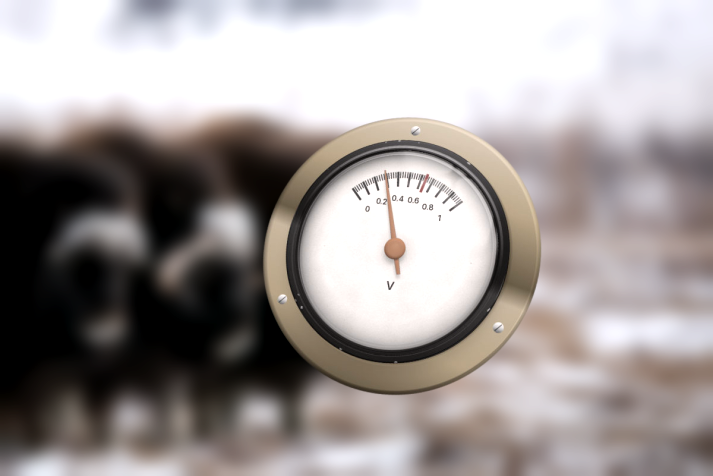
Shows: 0.3 (V)
